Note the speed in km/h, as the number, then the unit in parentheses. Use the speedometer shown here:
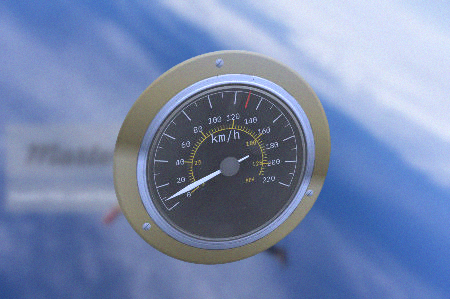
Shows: 10 (km/h)
